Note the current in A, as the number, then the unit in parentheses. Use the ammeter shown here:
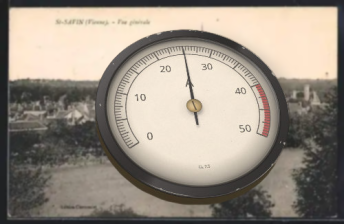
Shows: 25 (A)
